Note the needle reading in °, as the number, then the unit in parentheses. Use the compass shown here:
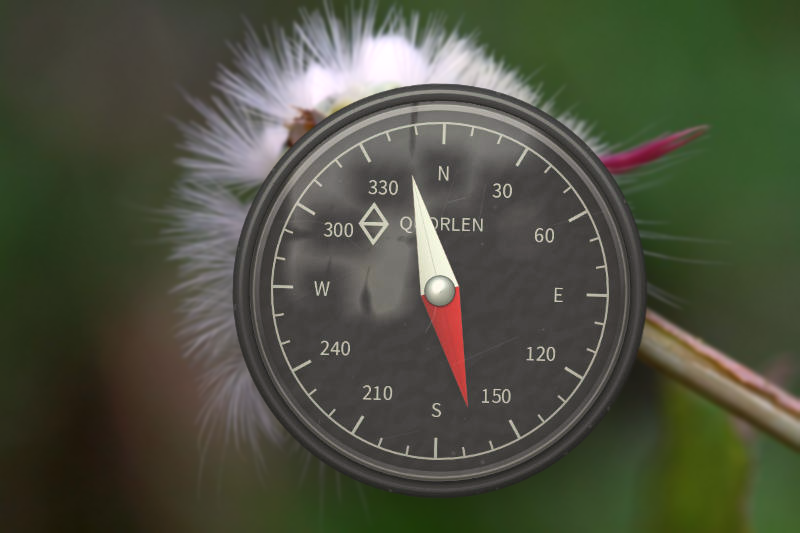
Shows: 165 (°)
